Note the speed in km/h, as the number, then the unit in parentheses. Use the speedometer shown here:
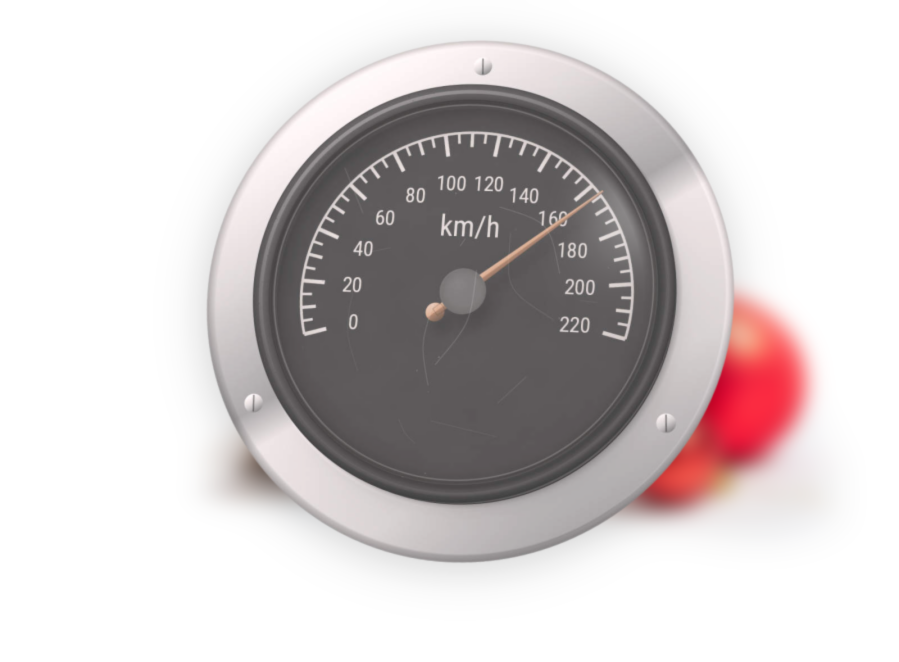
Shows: 165 (km/h)
